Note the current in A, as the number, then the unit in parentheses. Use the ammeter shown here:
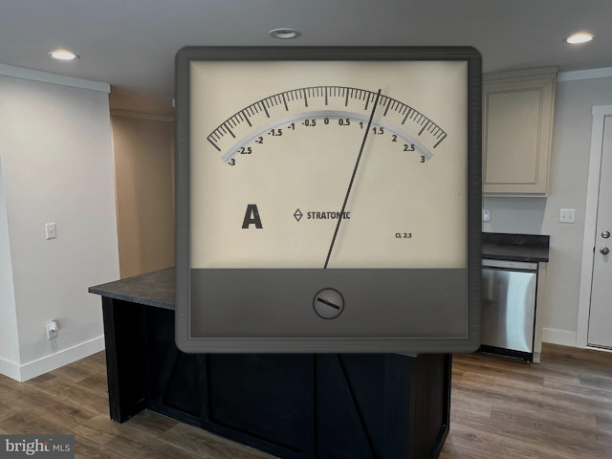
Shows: 1.2 (A)
